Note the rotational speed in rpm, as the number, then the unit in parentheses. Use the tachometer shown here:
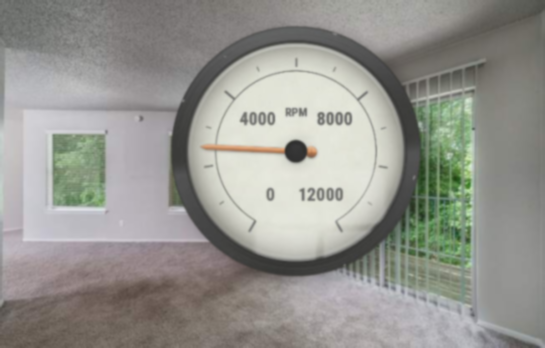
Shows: 2500 (rpm)
